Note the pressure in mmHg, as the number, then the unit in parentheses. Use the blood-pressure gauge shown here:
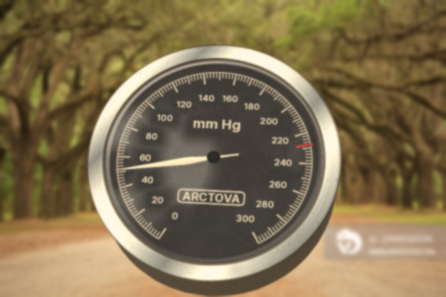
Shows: 50 (mmHg)
